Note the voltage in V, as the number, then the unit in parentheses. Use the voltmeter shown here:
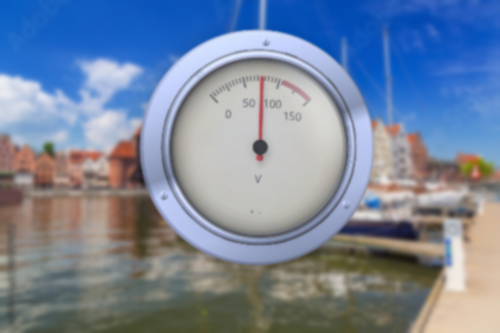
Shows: 75 (V)
